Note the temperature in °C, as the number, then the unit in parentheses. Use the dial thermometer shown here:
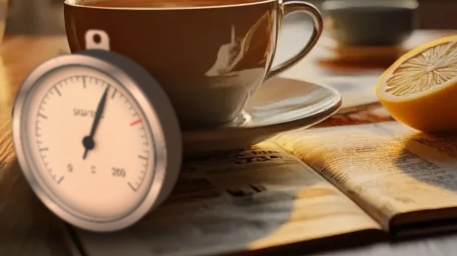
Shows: 120 (°C)
